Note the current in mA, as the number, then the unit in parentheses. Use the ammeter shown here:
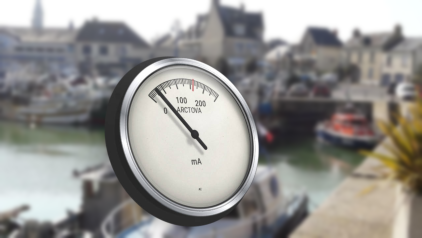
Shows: 25 (mA)
